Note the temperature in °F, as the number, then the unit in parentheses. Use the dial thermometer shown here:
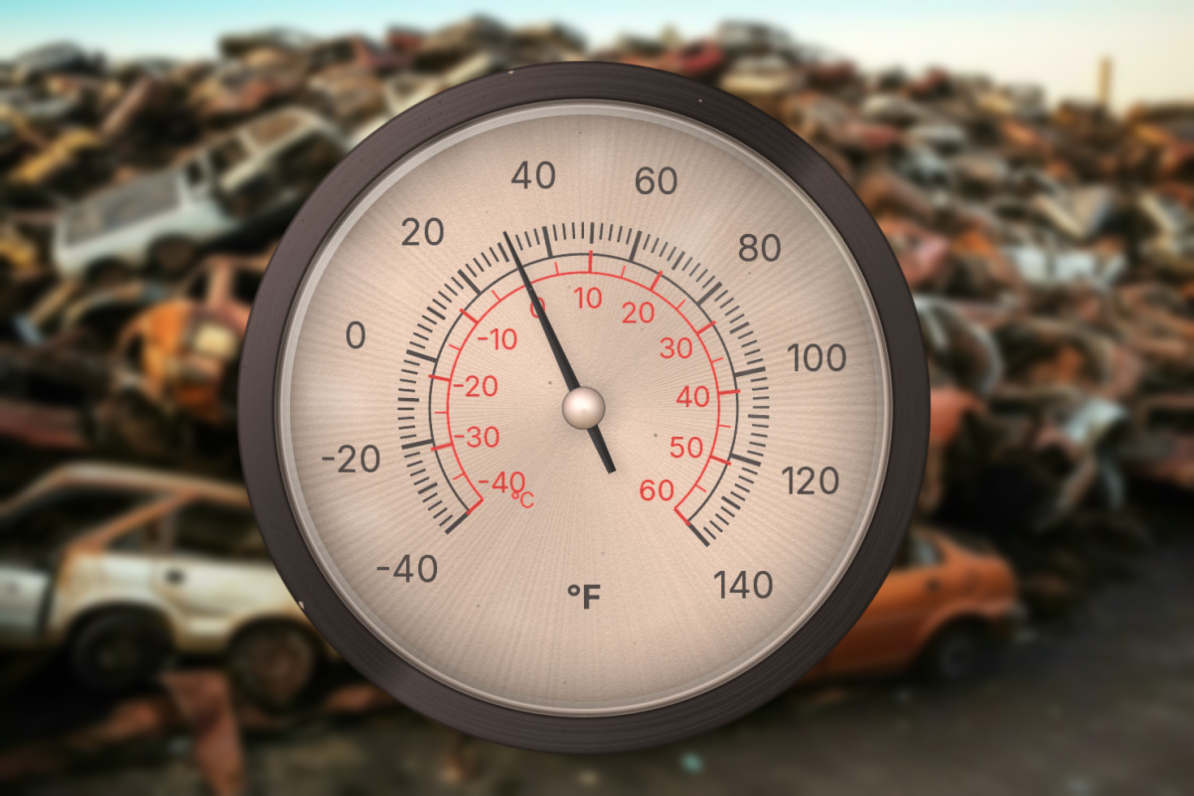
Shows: 32 (°F)
